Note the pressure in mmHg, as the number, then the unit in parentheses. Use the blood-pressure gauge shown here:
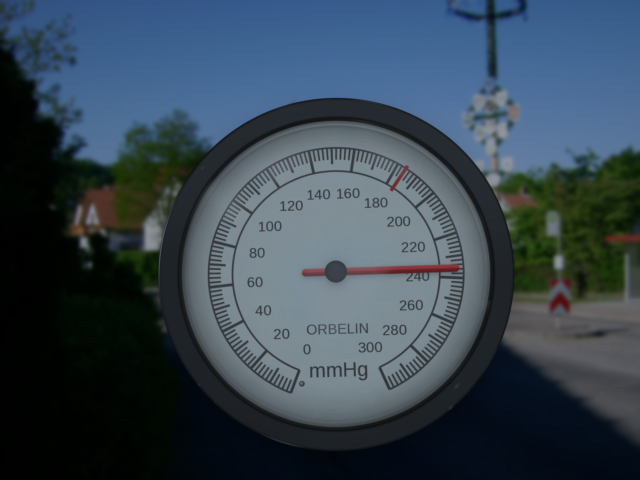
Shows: 236 (mmHg)
